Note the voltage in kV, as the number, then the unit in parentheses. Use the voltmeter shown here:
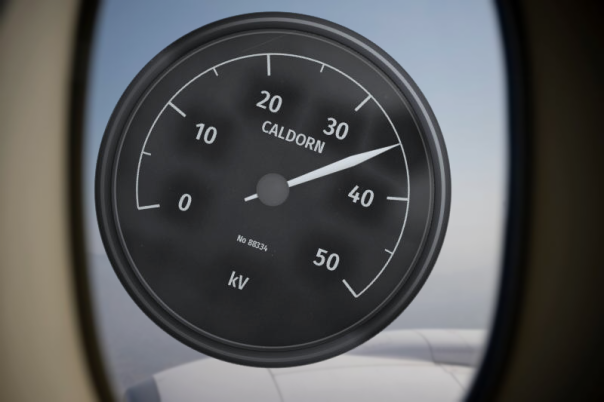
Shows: 35 (kV)
